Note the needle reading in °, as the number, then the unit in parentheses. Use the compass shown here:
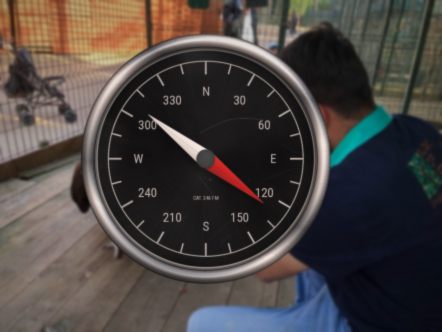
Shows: 127.5 (°)
